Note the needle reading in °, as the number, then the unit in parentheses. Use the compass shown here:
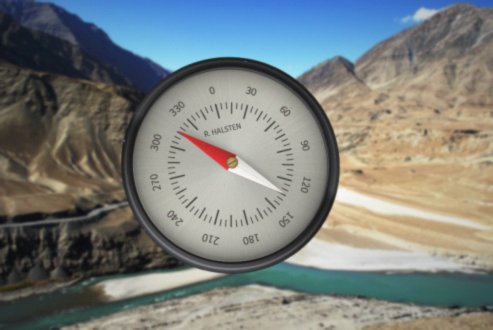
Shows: 315 (°)
